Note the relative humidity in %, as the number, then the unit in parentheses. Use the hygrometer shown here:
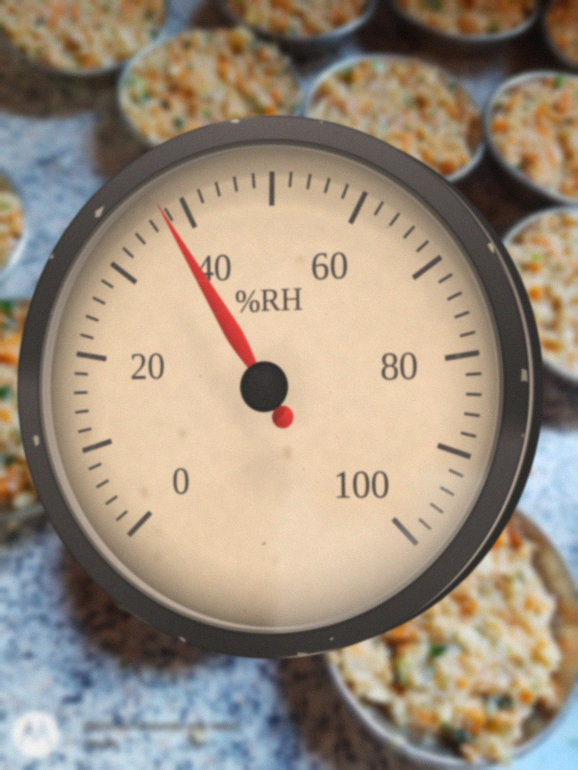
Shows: 38 (%)
